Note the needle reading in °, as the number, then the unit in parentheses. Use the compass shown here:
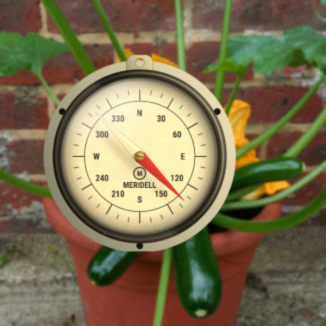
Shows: 135 (°)
